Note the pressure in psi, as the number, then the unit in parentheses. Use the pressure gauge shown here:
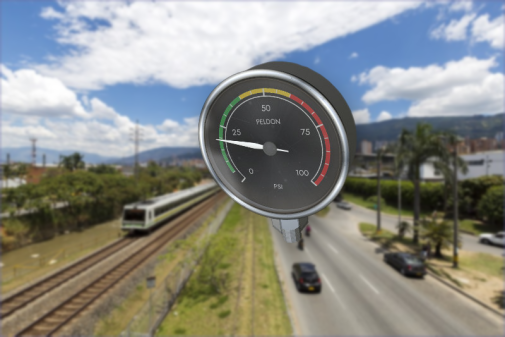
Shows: 20 (psi)
